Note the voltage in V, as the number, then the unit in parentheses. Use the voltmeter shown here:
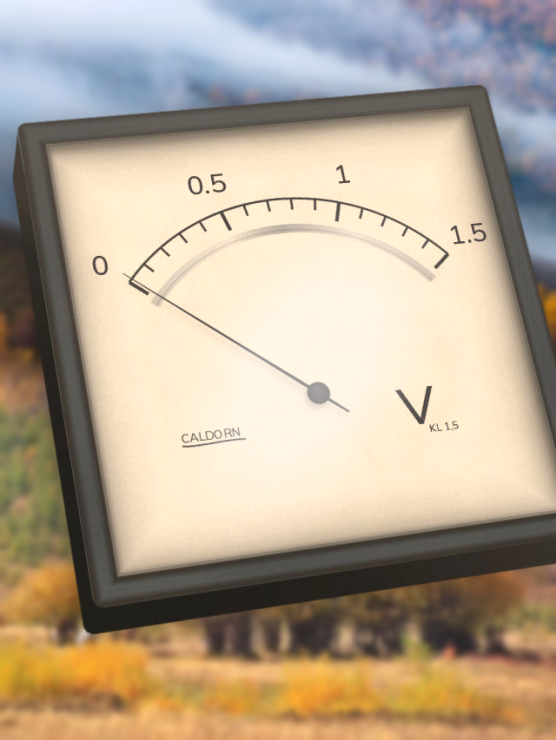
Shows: 0 (V)
